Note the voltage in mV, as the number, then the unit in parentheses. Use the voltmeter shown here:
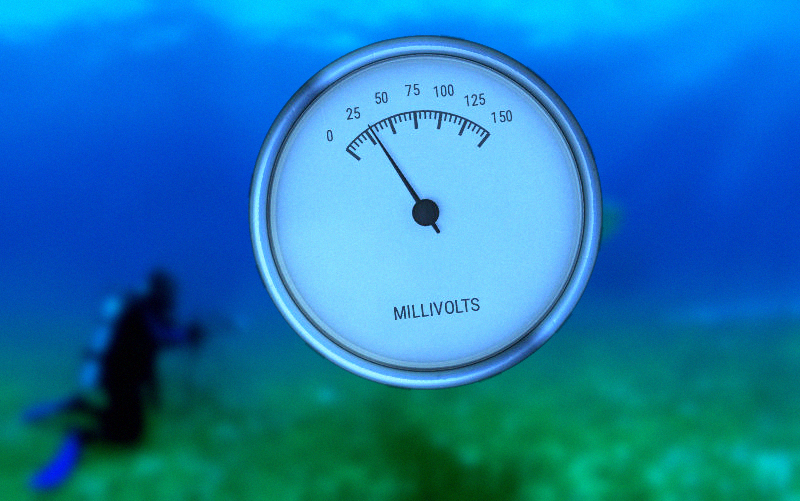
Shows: 30 (mV)
